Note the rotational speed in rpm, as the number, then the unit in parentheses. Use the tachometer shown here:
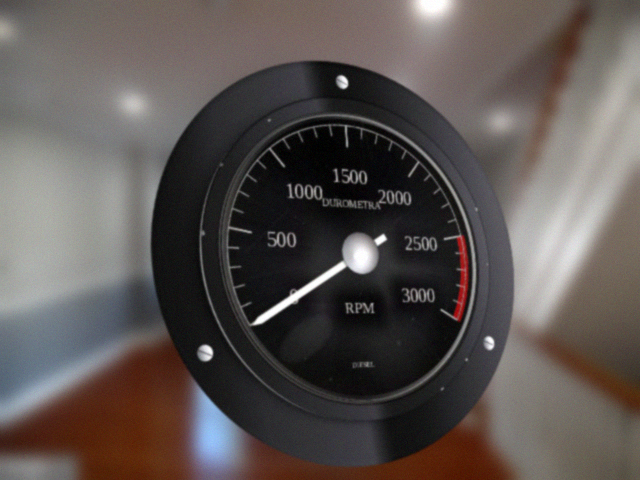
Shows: 0 (rpm)
